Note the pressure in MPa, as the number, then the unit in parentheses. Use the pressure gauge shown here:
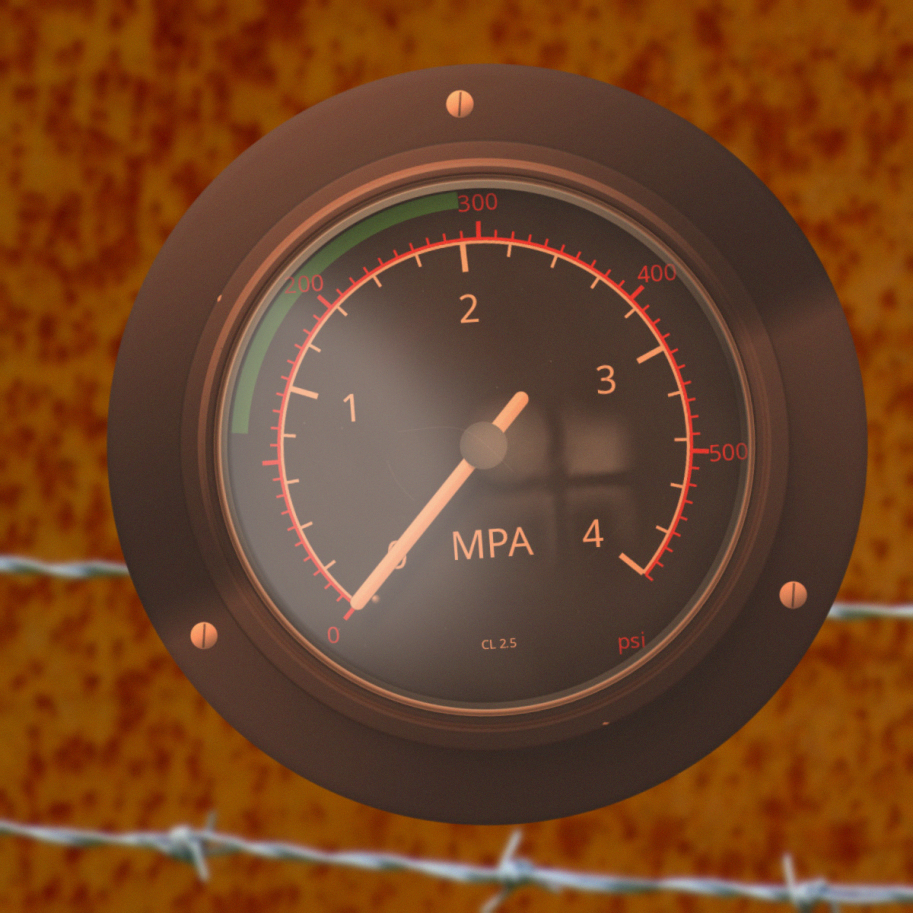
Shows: 0 (MPa)
